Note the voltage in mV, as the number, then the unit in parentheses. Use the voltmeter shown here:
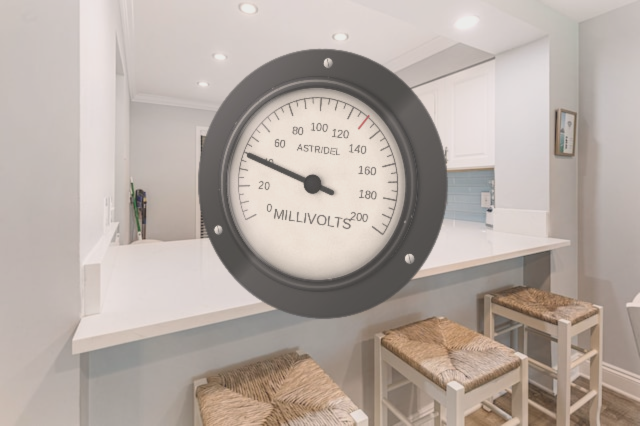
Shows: 40 (mV)
